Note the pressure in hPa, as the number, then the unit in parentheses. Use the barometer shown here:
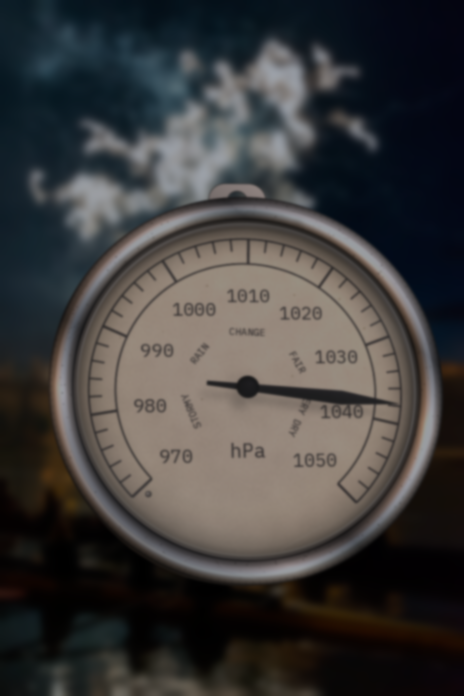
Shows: 1038 (hPa)
